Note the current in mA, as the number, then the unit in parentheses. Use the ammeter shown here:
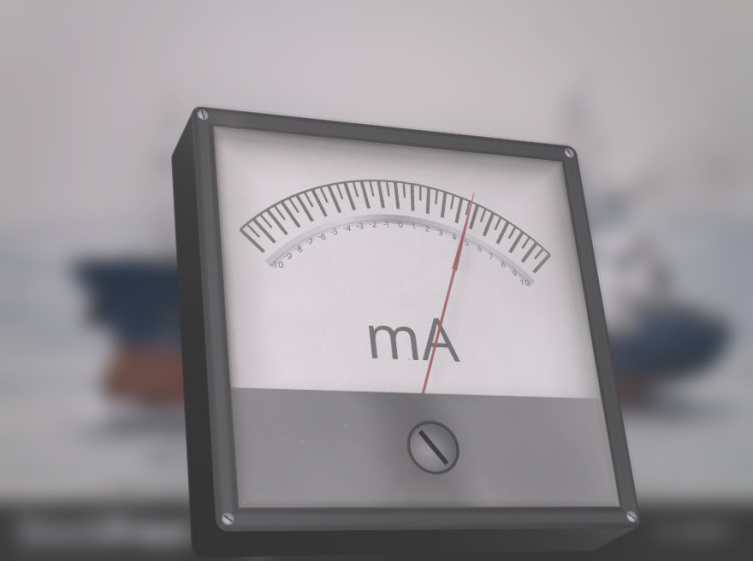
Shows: 4.5 (mA)
